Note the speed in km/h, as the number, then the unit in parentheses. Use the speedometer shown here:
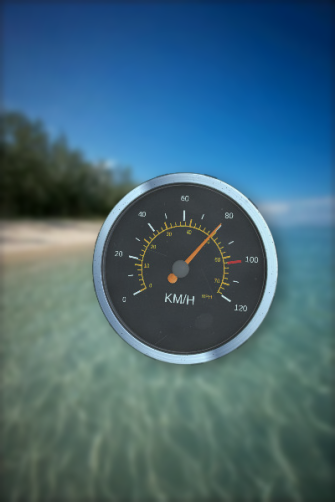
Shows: 80 (km/h)
